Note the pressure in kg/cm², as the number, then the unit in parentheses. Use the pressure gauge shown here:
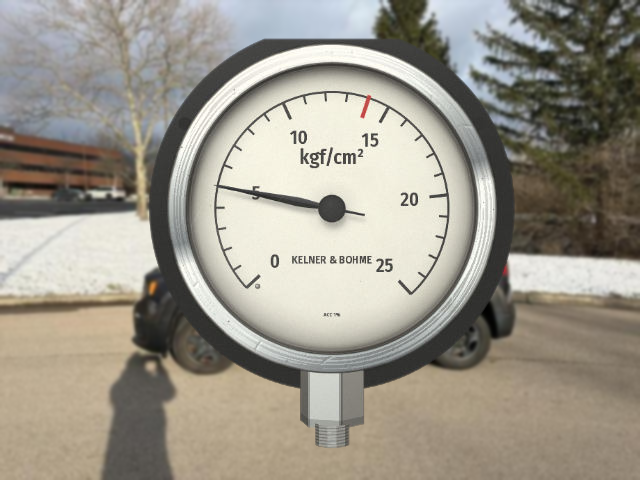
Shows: 5 (kg/cm²)
